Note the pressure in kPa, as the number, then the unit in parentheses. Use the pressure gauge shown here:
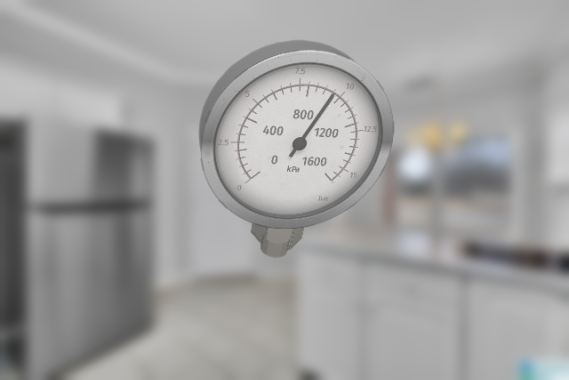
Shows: 950 (kPa)
